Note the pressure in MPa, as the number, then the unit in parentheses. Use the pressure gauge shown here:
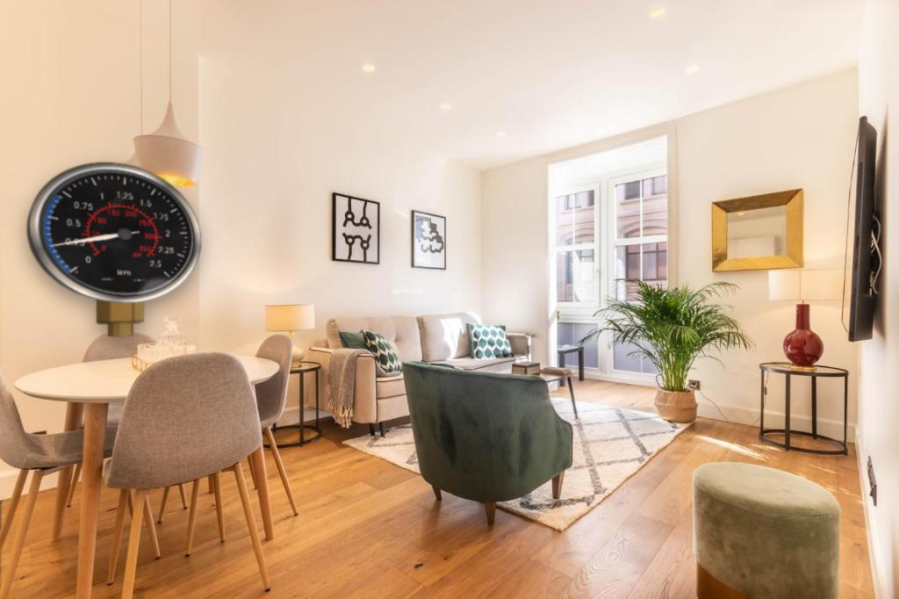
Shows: 0.25 (MPa)
